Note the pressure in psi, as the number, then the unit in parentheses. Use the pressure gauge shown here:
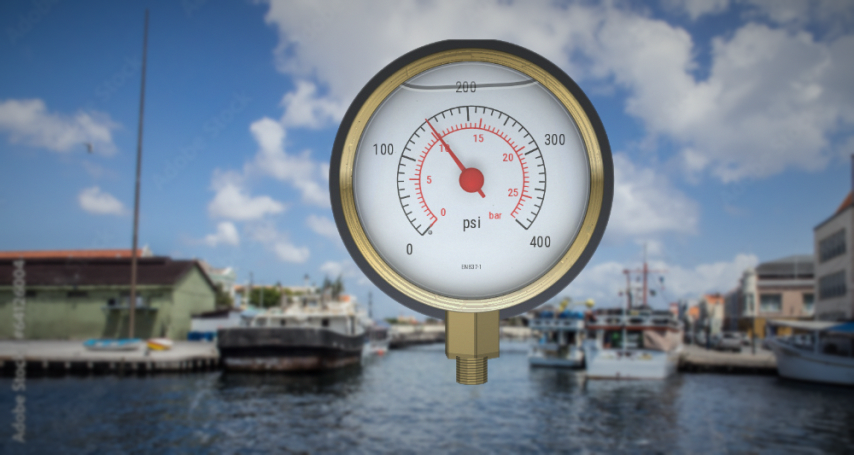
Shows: 150 (psi)
